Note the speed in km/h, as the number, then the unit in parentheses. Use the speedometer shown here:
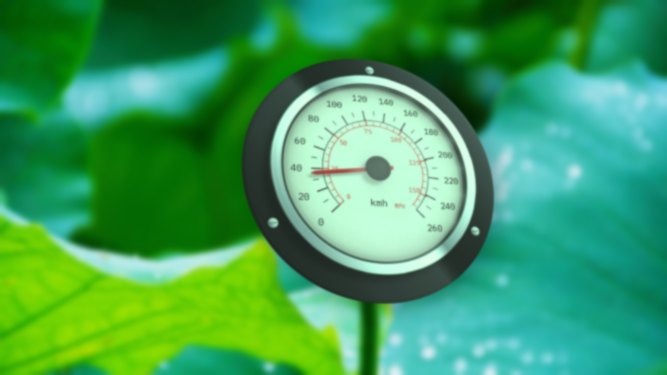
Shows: 35 (km/h)
